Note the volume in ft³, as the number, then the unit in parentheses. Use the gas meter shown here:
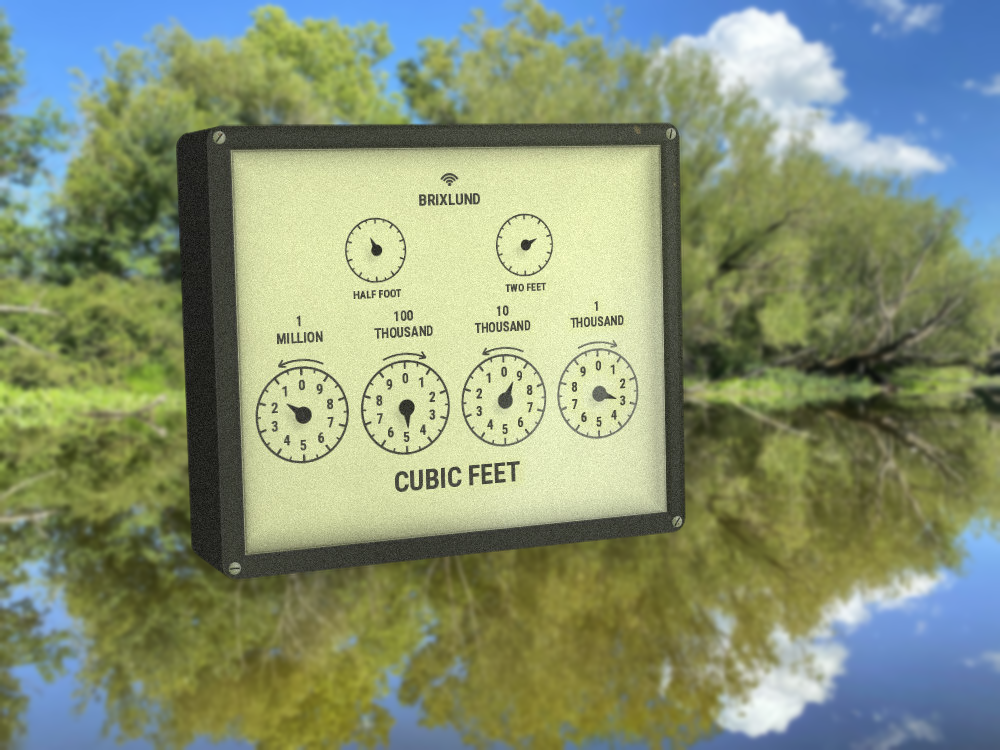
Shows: 149300 (ft³)
